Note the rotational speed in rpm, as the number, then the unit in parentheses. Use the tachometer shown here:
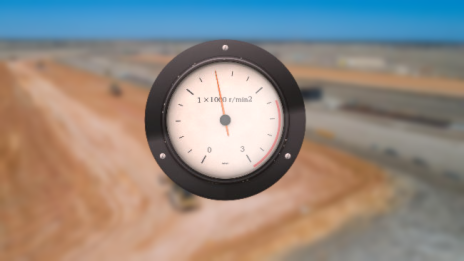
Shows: 1400 (rpm)
